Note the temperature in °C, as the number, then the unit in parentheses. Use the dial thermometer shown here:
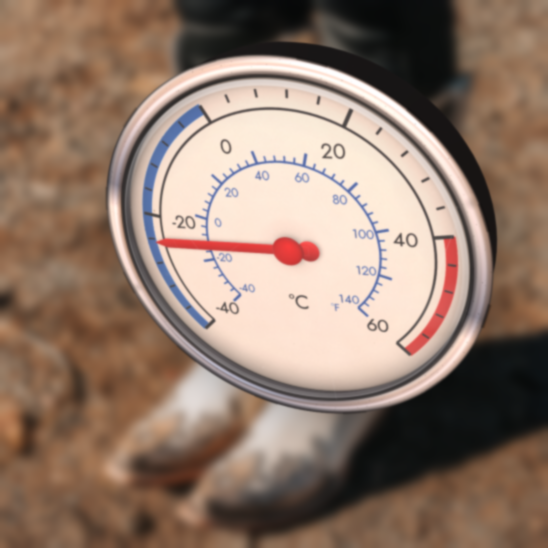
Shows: -24 (°C)
